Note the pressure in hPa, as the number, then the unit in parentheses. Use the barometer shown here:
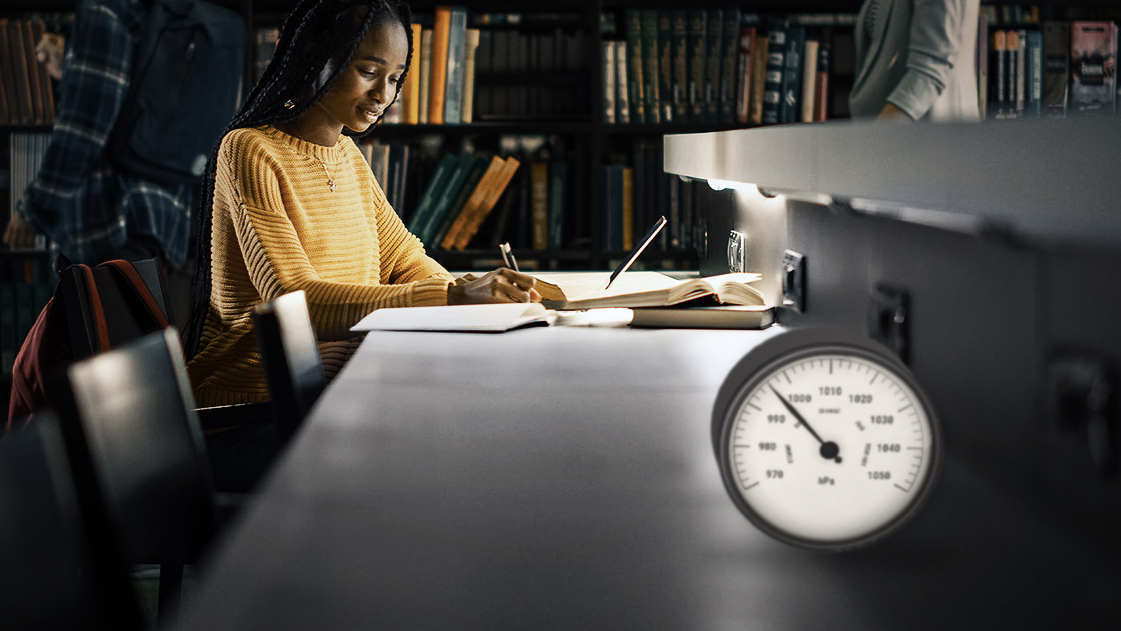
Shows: 996 (hPa)
